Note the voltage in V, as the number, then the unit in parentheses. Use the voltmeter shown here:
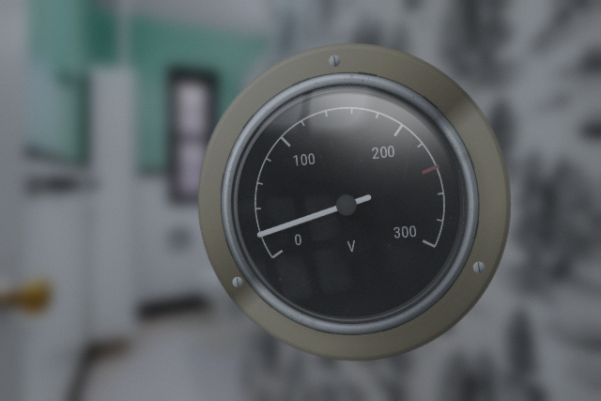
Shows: 20 (V)
